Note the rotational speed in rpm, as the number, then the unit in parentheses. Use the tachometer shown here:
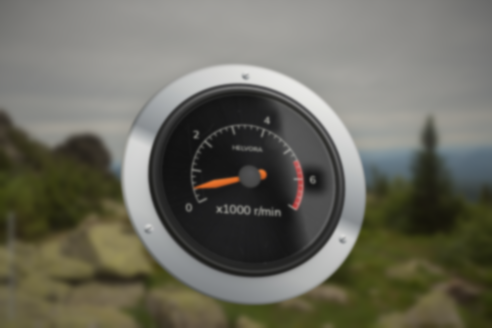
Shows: 400 (rpm)
